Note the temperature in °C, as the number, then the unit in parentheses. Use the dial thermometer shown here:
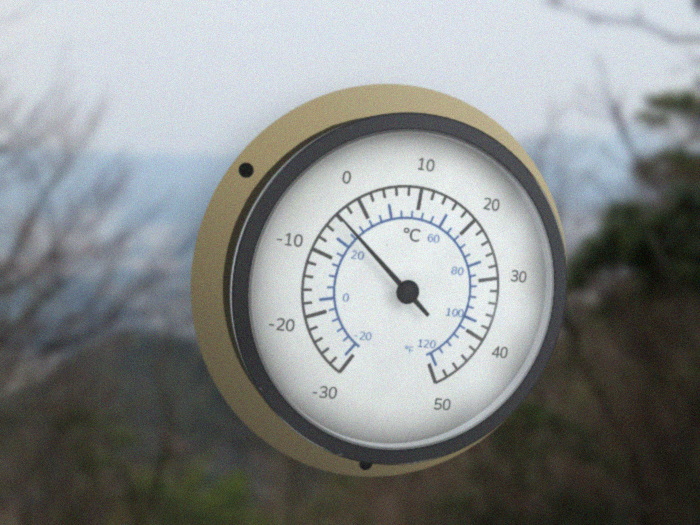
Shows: -4 (°C)
